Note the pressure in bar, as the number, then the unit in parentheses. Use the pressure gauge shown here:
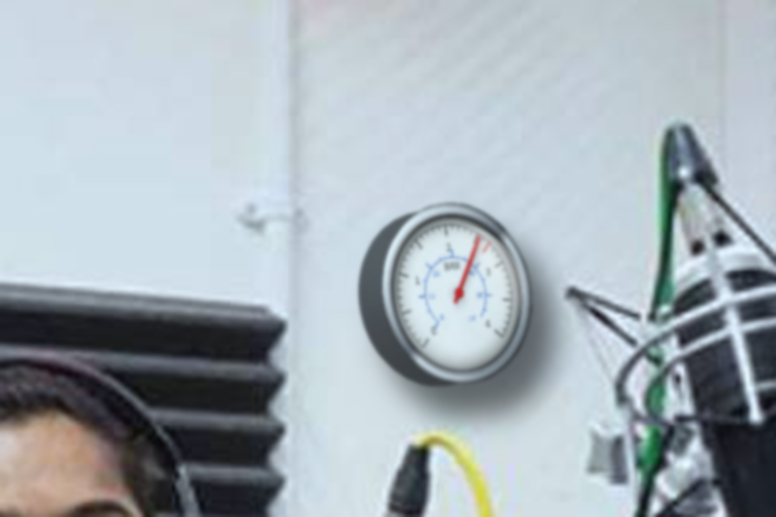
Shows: 2.5 (bar)
